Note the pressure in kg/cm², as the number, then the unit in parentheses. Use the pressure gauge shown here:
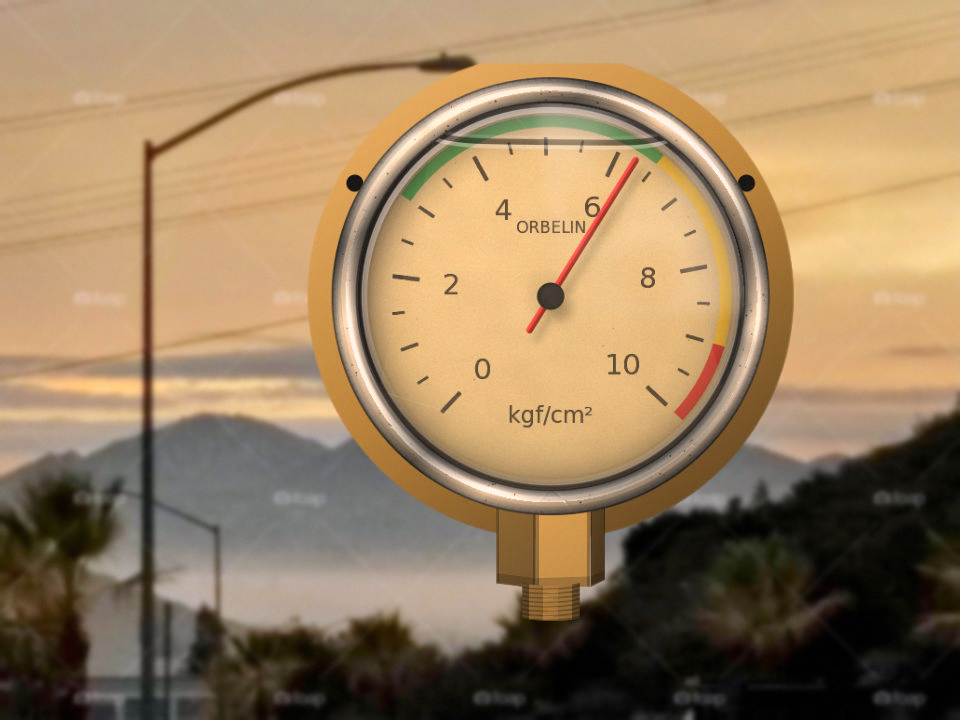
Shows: 6.25 (kg/cm²)
